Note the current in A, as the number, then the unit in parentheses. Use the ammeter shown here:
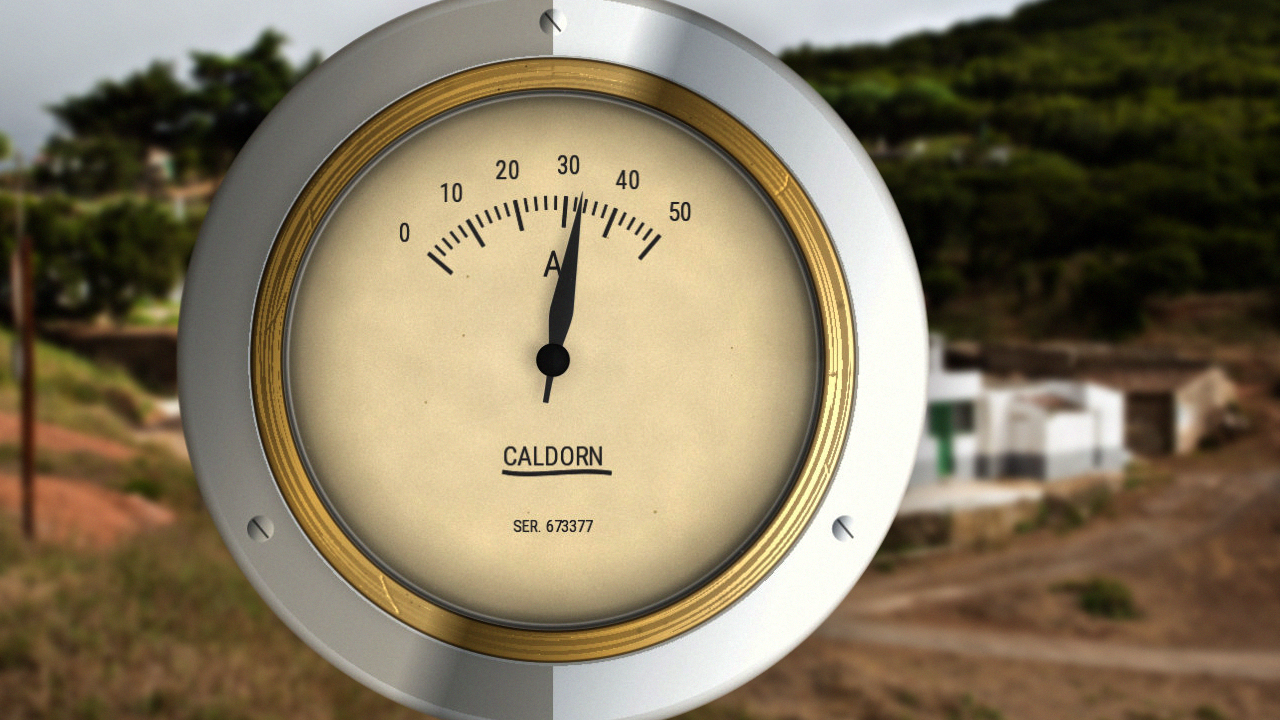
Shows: 33 (A)
